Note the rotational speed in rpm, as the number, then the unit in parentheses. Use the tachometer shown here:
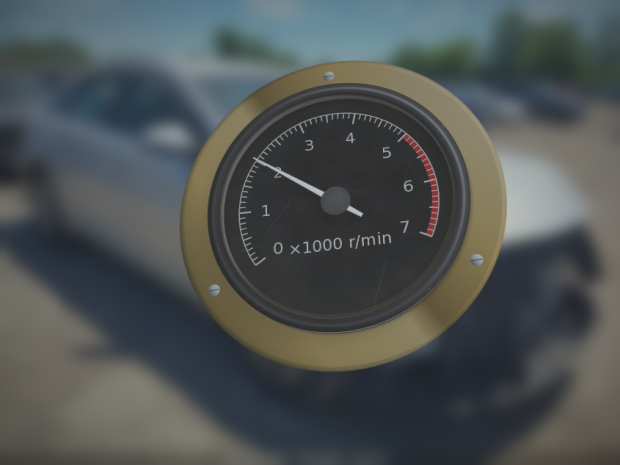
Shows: 2000 (rpm)
